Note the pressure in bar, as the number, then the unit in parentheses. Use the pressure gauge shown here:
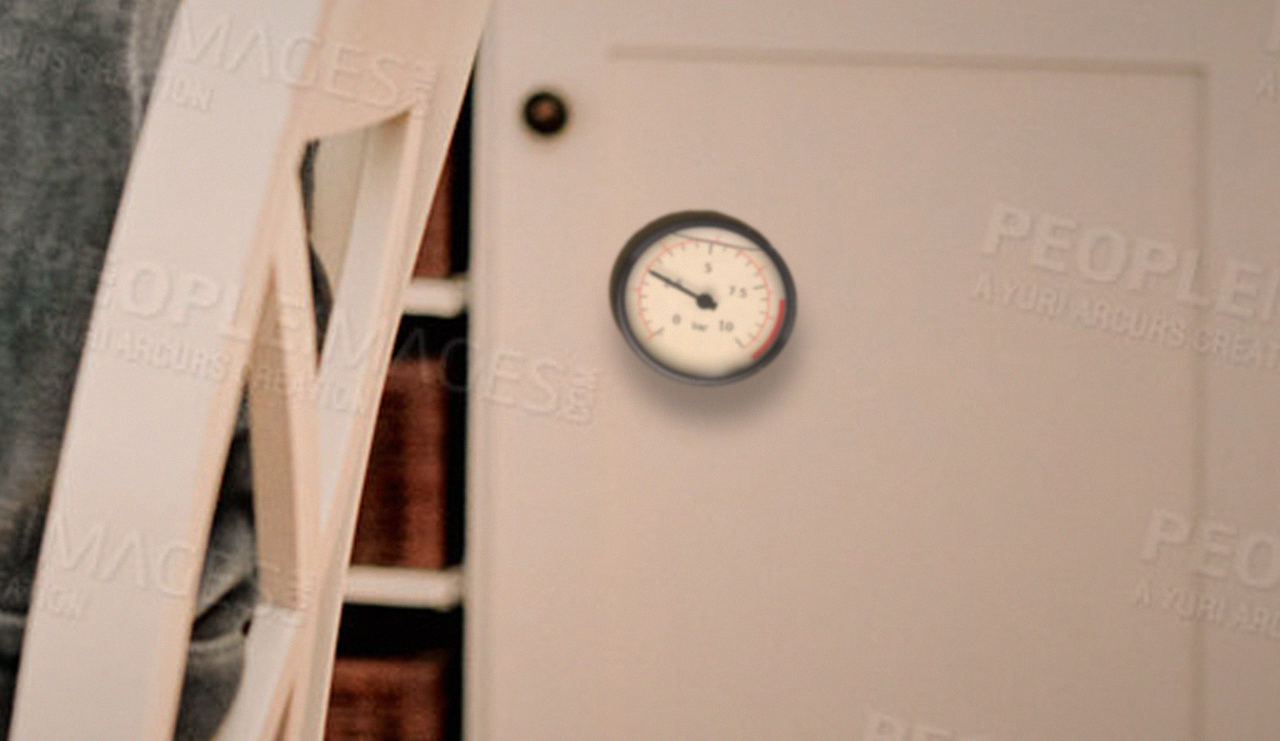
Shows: 2.5 (bar)
